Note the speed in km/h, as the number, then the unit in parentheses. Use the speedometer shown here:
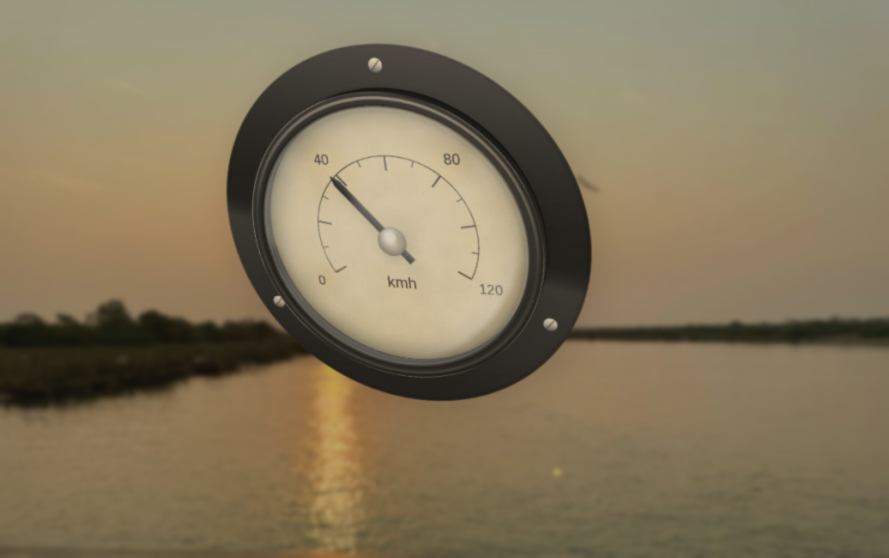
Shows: 40 (km/h)
